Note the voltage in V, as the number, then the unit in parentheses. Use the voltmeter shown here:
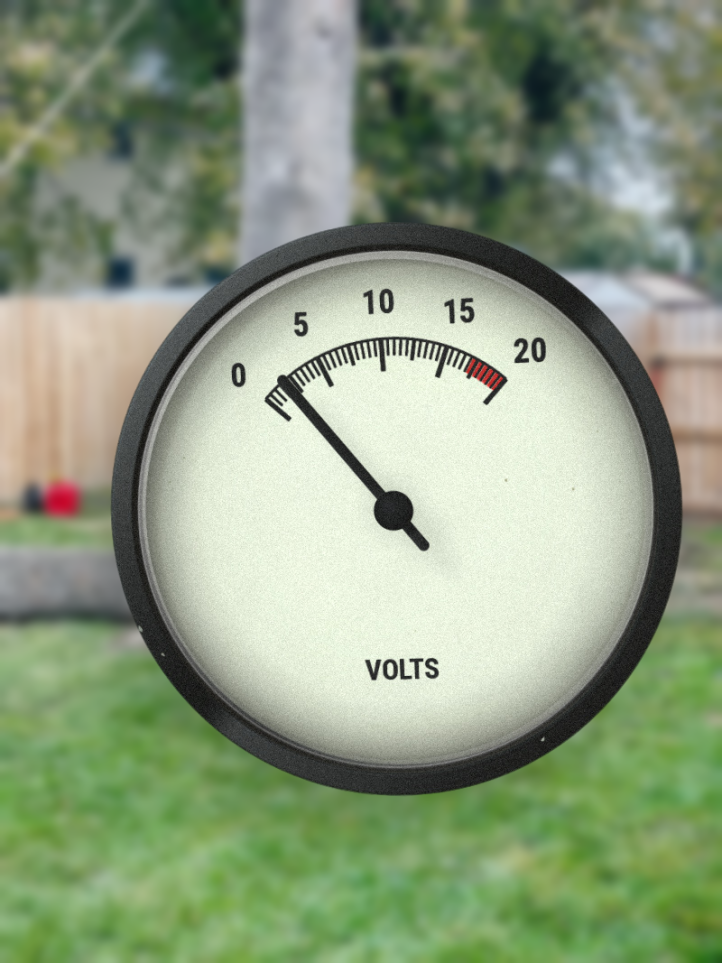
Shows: 2 (V)
